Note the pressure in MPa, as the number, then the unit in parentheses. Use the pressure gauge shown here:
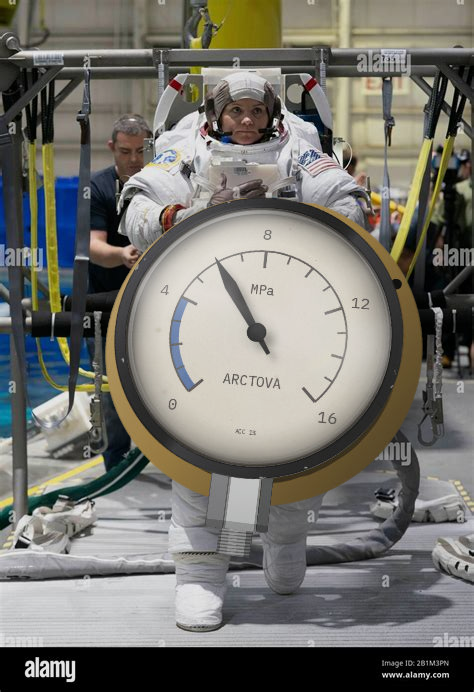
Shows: 6 (MPa)
